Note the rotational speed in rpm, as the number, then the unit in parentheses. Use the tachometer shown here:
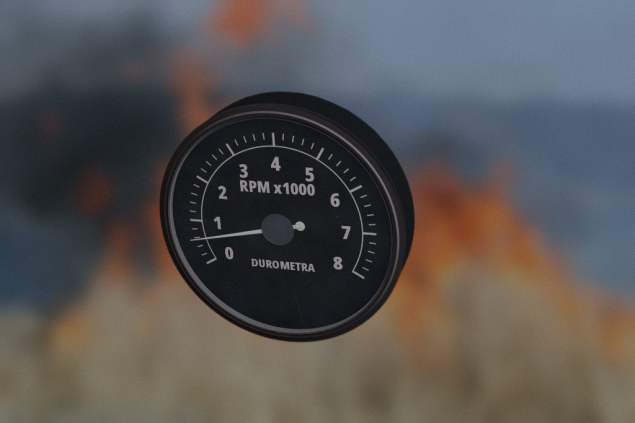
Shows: 600 (rpm)
